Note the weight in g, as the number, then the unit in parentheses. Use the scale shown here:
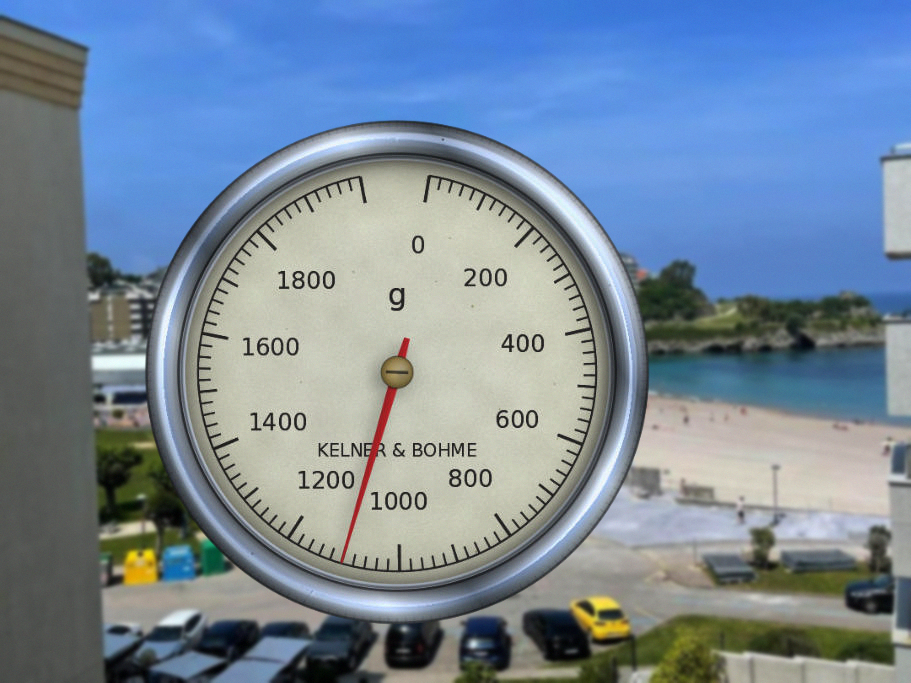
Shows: 1100 (g)
